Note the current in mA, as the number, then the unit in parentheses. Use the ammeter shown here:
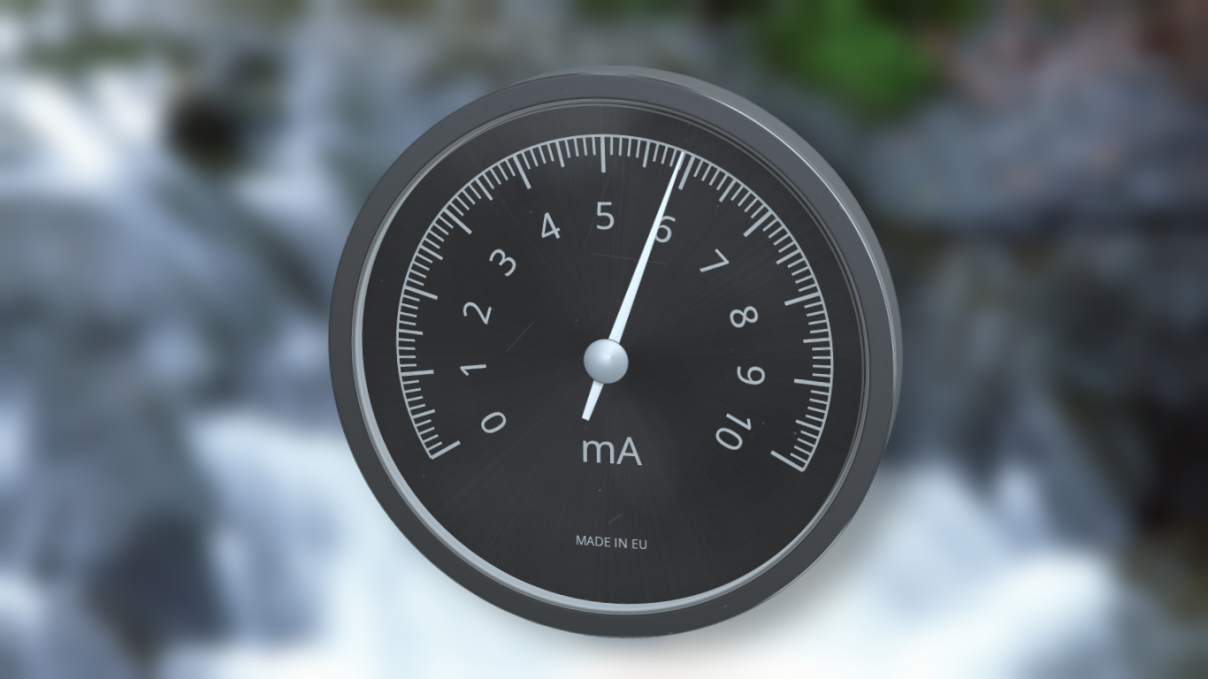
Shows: 5.9 (mA)
